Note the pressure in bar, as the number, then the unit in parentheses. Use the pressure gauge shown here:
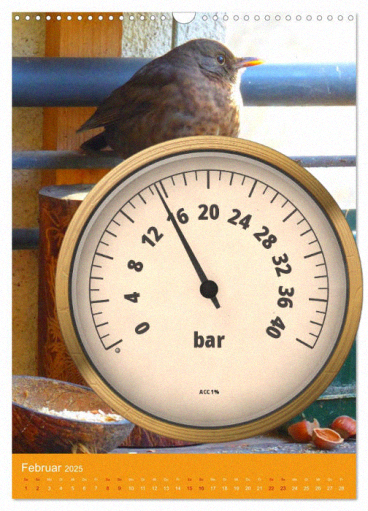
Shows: 15.5 (bar)
